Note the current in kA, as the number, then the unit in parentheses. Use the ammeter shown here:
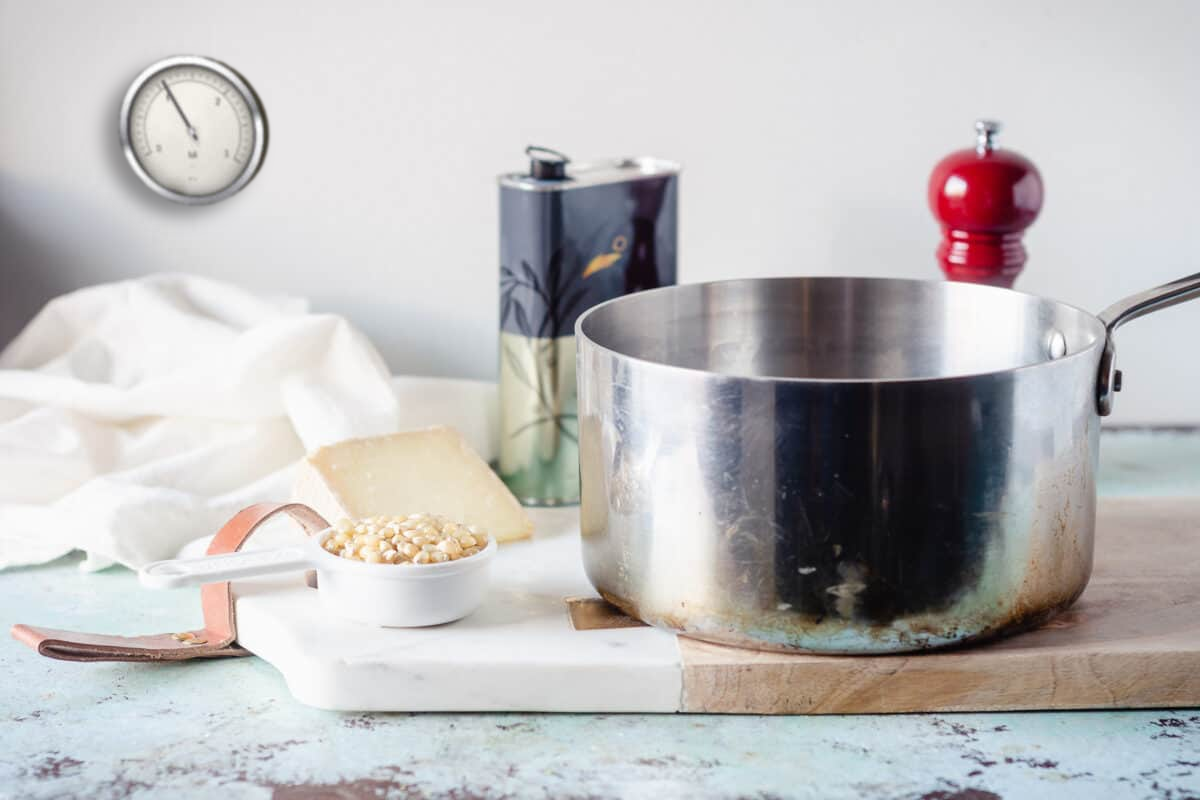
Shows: 1.1 (kA)
